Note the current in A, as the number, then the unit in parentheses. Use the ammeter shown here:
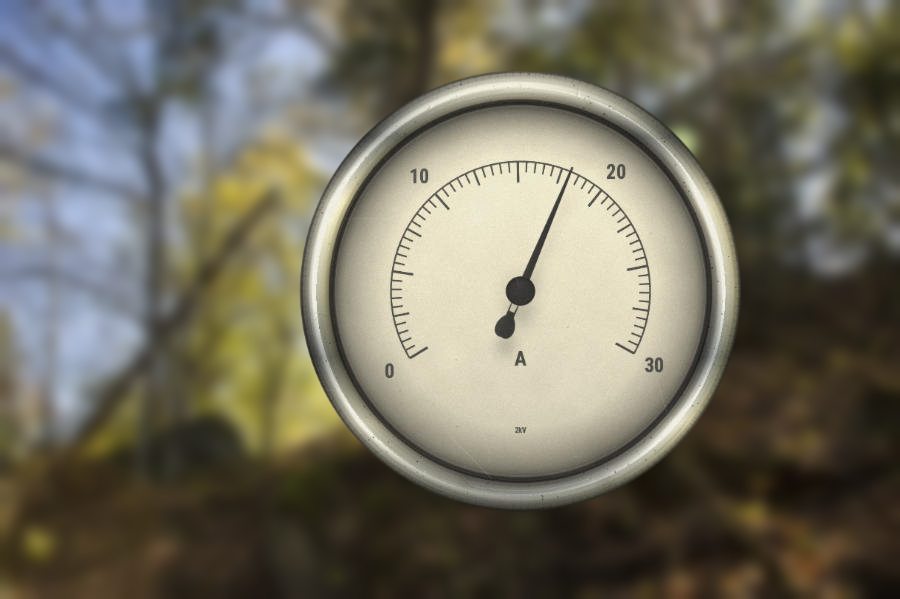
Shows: 18 (A)
